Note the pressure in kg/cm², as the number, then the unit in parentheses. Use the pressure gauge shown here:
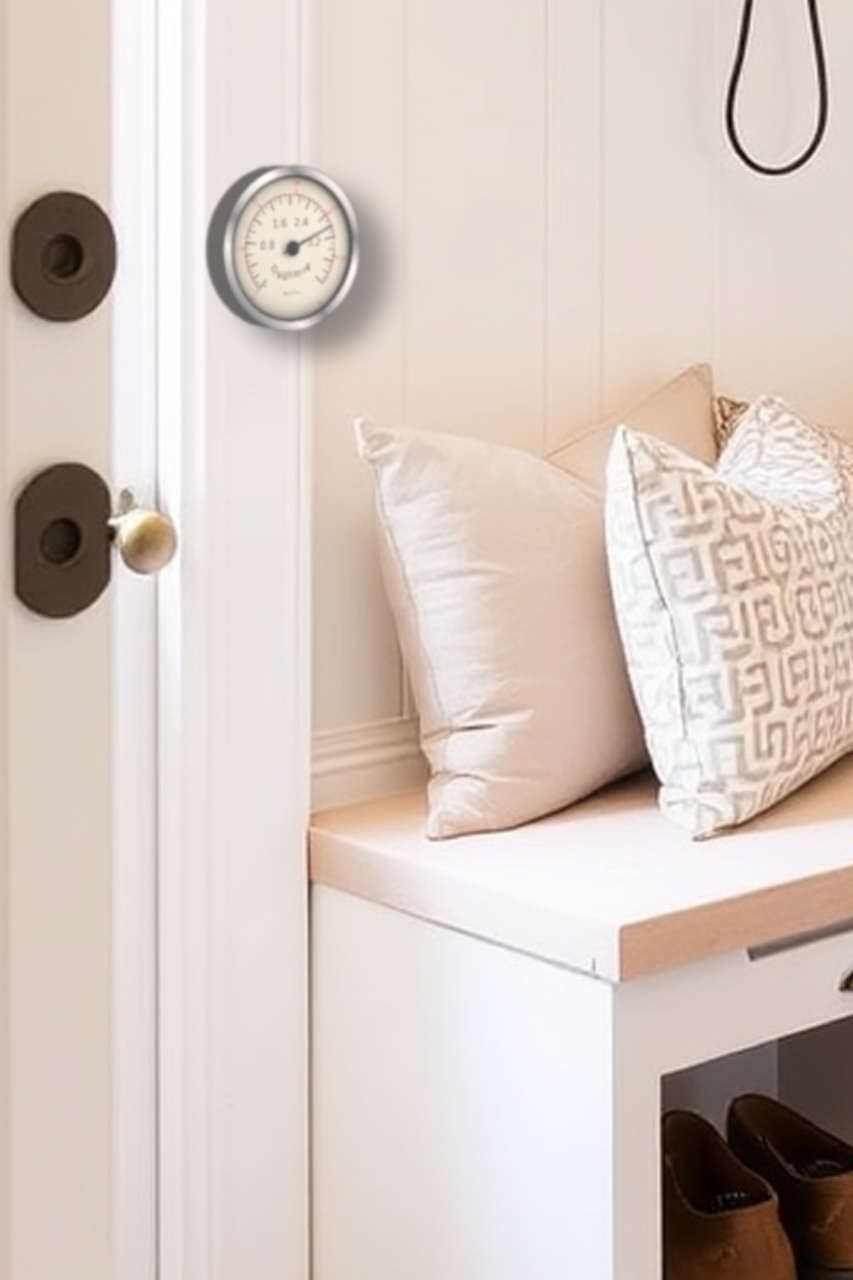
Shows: 3 (kg/cm²)
